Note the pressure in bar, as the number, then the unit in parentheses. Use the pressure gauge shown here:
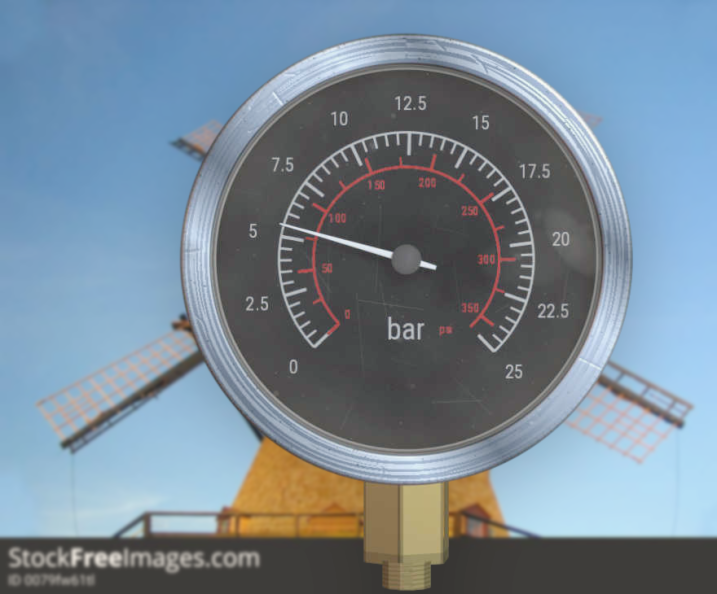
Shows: 5.5 (bar)
